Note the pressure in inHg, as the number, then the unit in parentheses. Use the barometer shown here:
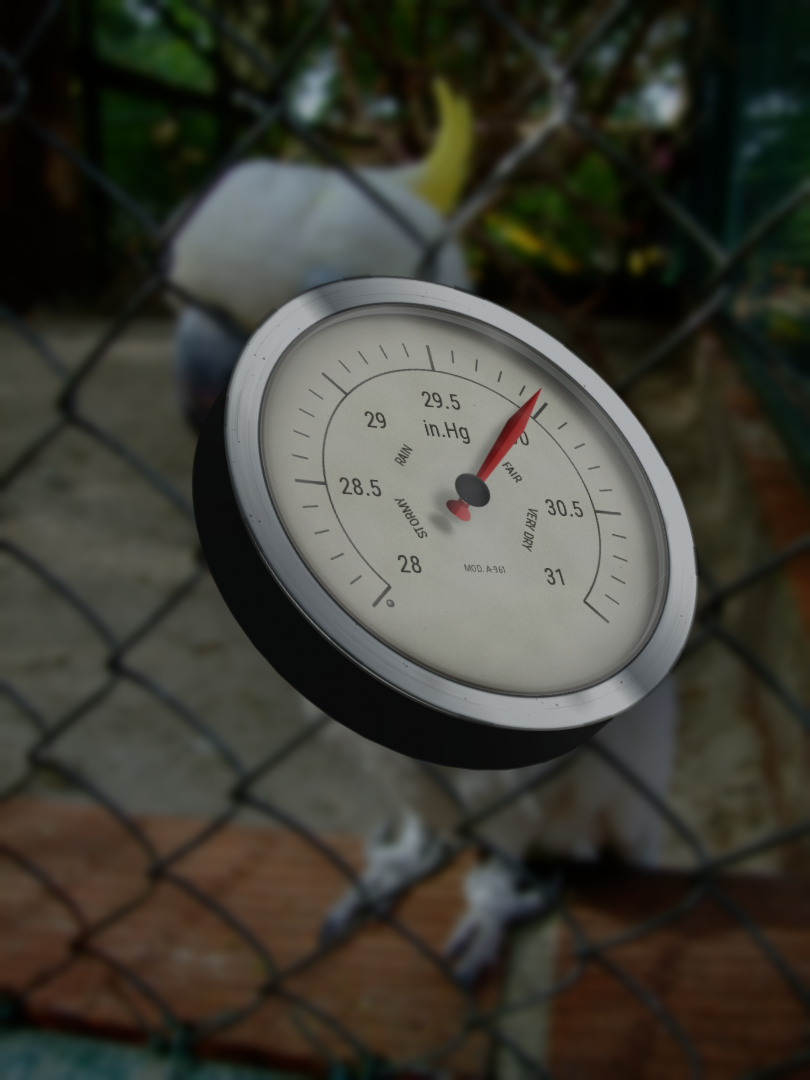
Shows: 29.95 (inHg)
